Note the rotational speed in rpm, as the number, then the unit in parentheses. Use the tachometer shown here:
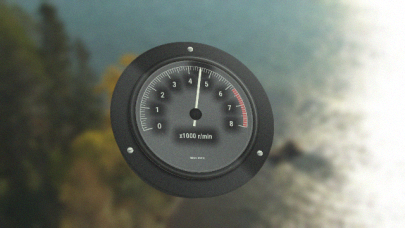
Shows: 4500 (rpm)
